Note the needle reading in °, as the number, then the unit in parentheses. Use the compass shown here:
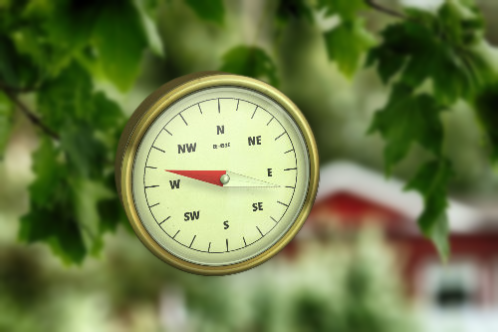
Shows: 285 (°)
